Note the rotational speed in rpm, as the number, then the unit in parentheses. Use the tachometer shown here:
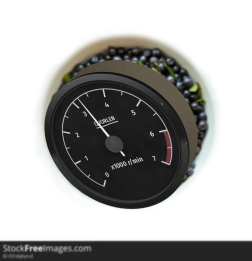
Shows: 3250 (rpm)
